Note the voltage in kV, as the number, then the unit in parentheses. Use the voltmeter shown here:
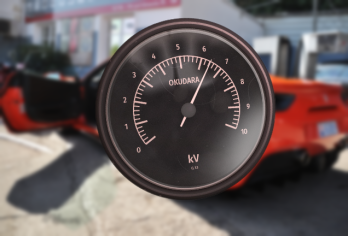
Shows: 6.4 (kV)
